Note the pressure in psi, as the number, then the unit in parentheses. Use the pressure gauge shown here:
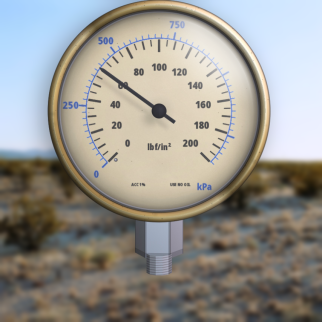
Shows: 60 (psi)
